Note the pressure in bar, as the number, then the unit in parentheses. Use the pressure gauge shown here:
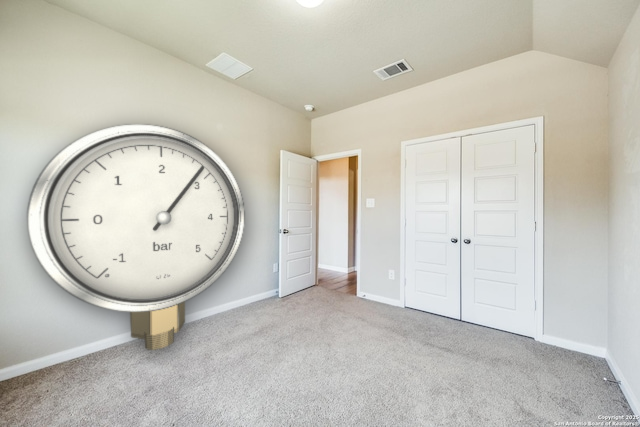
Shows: 2.8 (bar)
